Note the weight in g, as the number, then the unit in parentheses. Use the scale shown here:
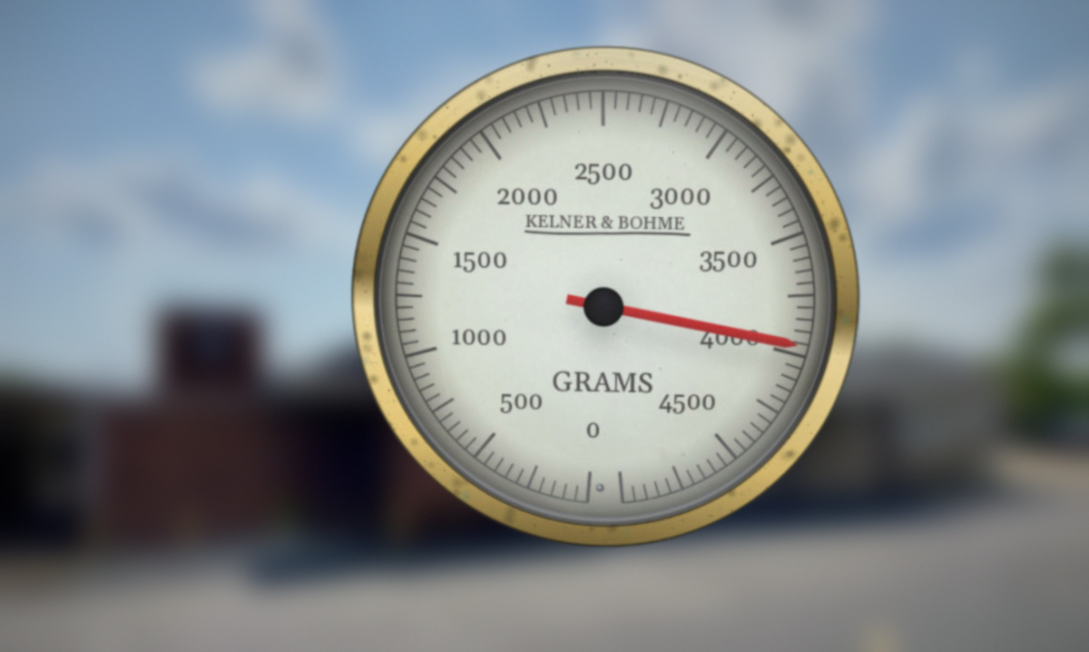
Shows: 3950 (g)
